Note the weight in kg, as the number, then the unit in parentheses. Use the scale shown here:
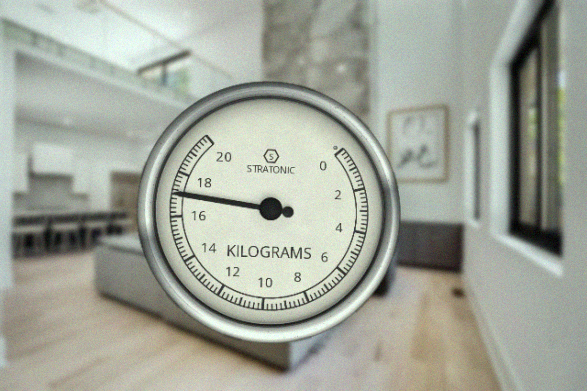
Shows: 17 (kg)
